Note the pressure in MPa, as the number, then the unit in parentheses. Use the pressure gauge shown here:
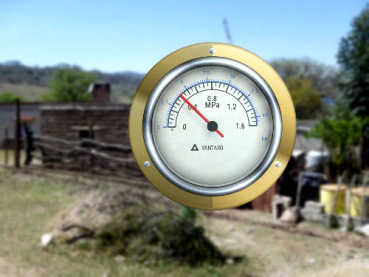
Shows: 0.4 (MPa)
